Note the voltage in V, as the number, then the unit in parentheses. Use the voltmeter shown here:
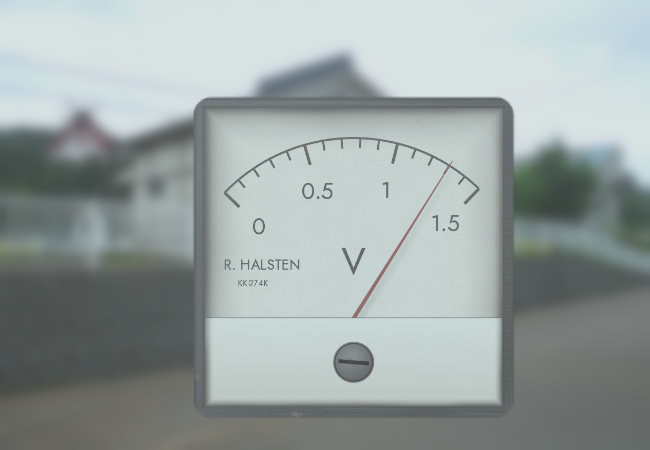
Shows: 1.3 (V)
